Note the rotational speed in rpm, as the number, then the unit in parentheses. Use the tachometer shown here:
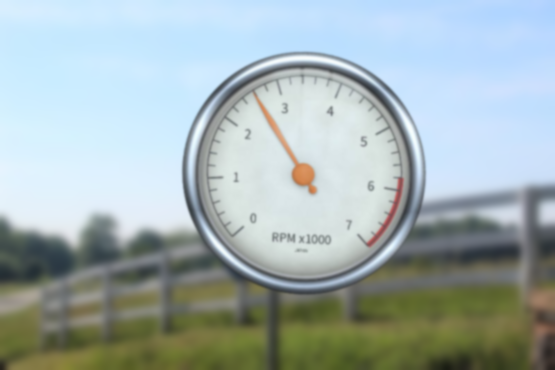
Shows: 2600 (rpm)
